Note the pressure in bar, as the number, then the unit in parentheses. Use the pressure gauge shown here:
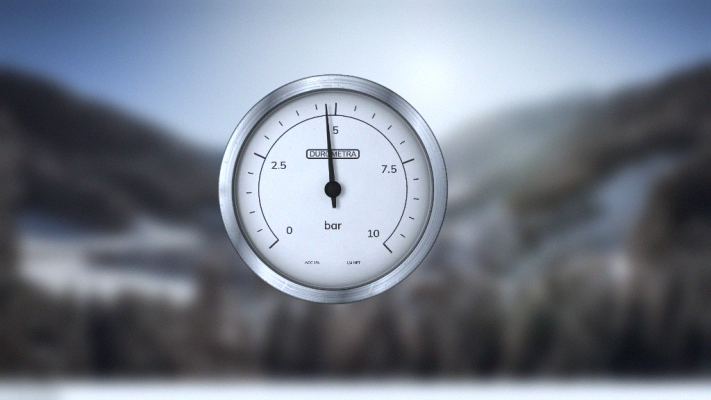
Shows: 4.75 (bar)
